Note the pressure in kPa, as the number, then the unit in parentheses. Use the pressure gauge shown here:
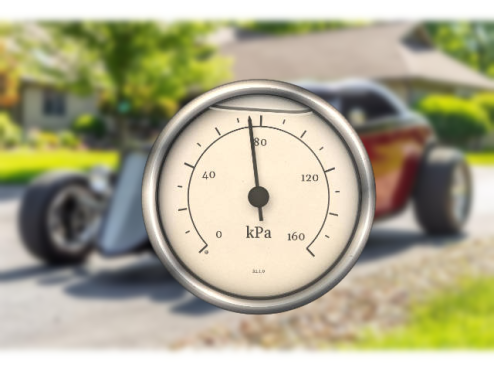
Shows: 75 (kPa)
